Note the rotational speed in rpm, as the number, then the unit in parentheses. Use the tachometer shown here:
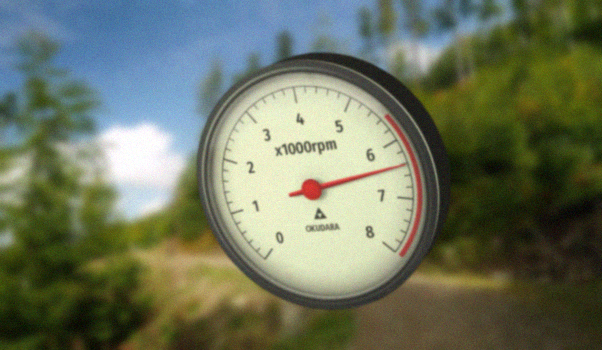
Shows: 6400 (rpm)
